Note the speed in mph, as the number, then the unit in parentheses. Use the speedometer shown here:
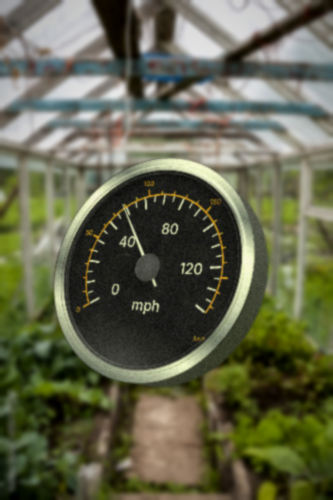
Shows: 50 (mph)
